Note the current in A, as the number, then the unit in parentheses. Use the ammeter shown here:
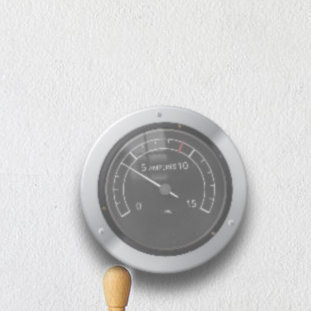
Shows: 4 (A)
